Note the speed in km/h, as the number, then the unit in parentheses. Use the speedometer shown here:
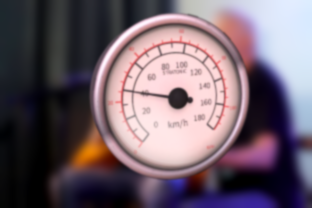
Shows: 40 (km/h)
